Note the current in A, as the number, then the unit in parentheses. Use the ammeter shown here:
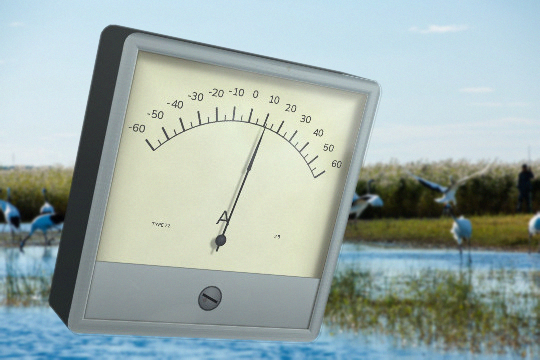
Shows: 10 (A)
